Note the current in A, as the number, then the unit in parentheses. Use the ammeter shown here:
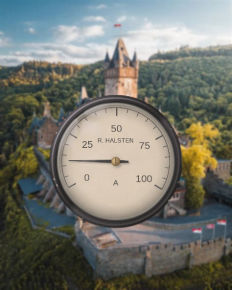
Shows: 12.5 (A)
